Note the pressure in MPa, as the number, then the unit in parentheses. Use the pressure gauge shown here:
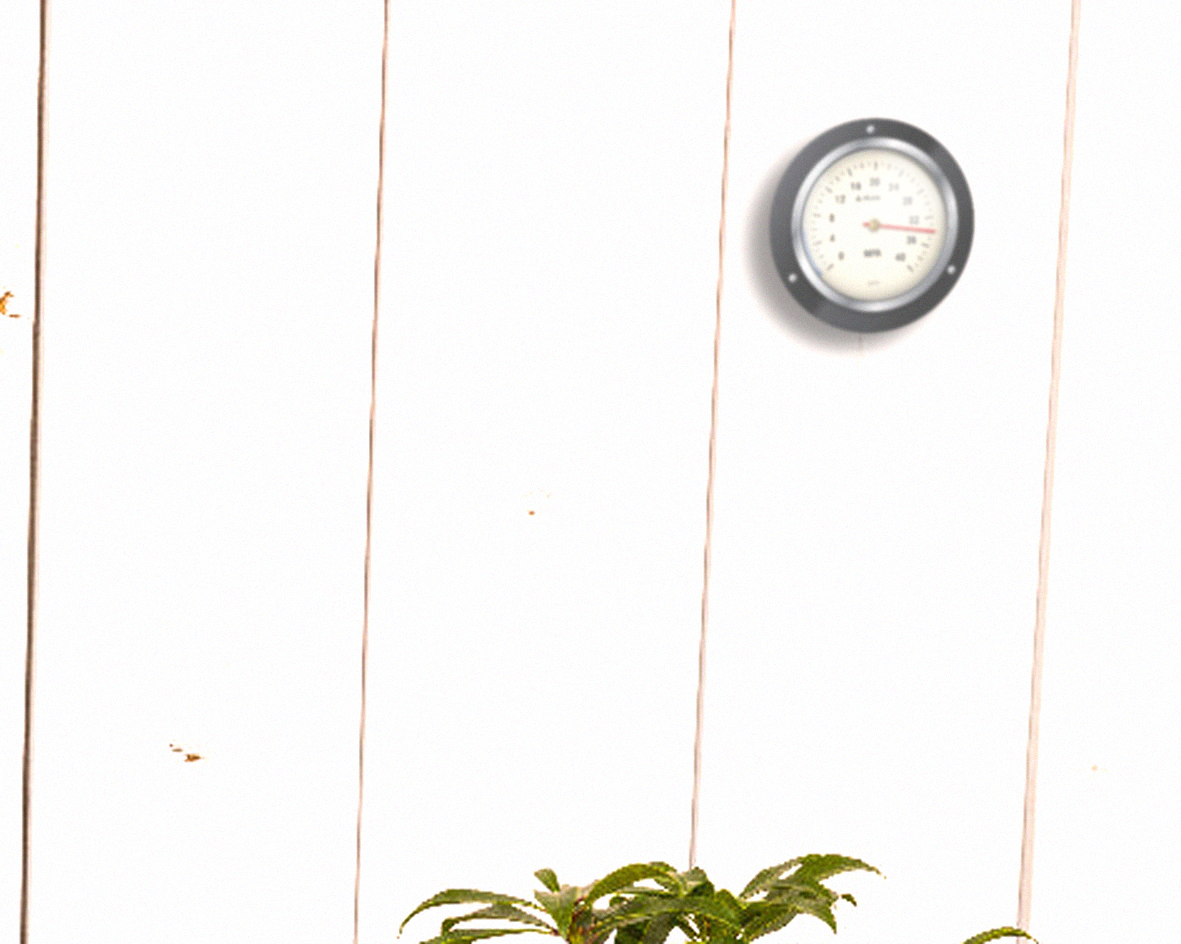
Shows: 34 (MPa)
